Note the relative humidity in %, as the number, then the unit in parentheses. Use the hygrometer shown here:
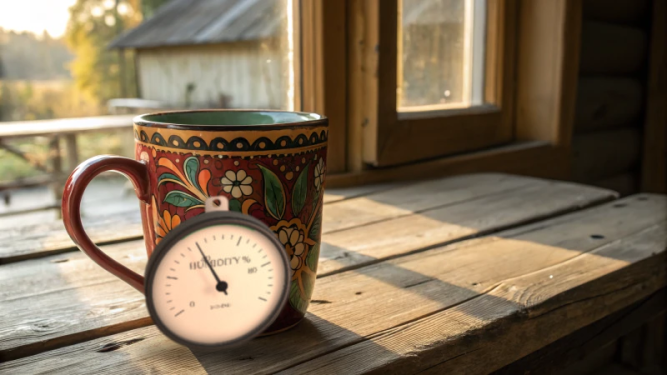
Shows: 40 (%)
